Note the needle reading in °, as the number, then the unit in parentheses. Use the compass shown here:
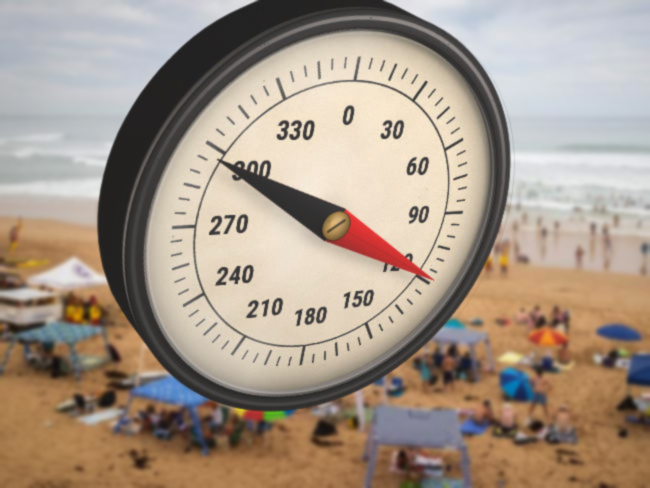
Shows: 117.5 (°)
